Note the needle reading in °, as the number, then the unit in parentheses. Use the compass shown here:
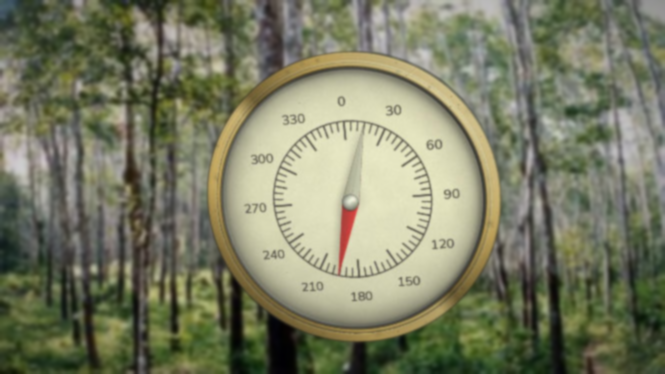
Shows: 195 (°)
